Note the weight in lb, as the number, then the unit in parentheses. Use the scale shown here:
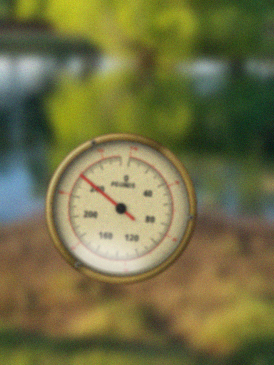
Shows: 240 (lb)
